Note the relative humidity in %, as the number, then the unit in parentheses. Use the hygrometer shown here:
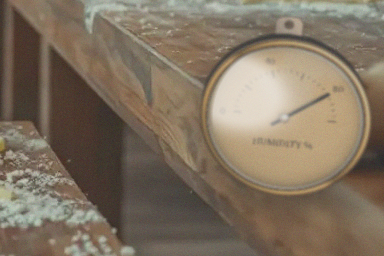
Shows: 80 (%)
